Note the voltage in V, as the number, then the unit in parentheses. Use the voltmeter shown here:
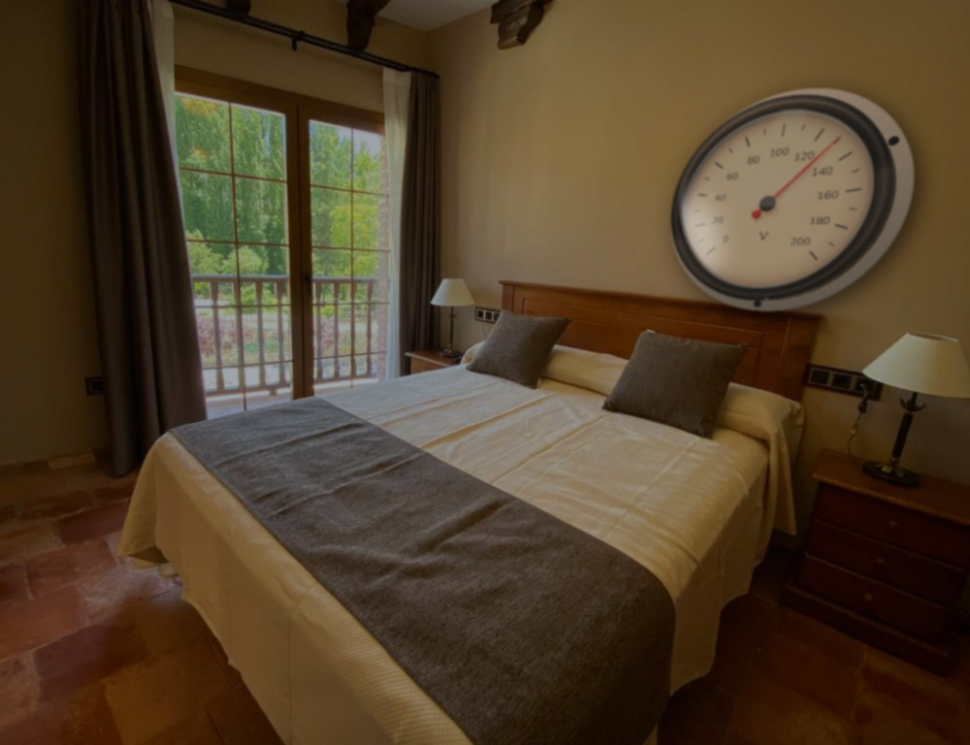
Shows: 130 (V)
